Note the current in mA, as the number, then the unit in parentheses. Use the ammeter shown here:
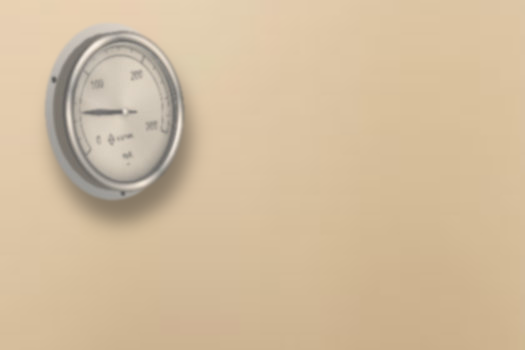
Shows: 50 (mA)
